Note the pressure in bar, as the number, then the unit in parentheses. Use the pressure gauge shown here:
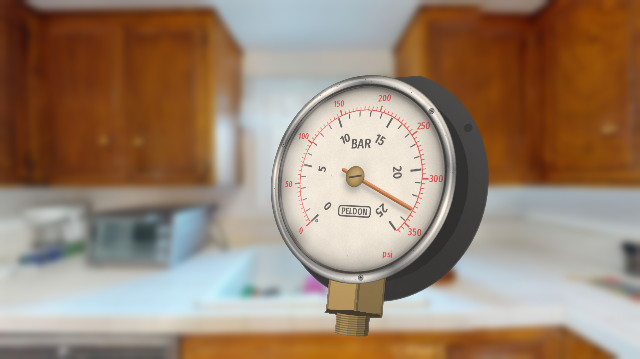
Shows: 23 (bar)
